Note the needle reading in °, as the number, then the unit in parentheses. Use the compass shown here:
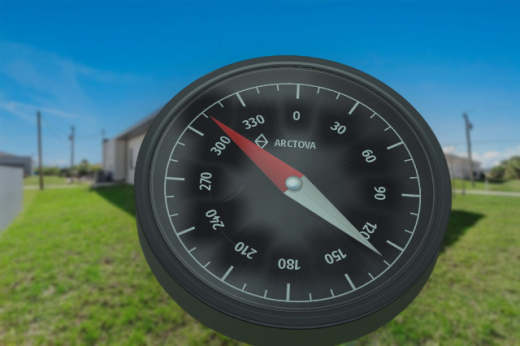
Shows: 310 (°)
